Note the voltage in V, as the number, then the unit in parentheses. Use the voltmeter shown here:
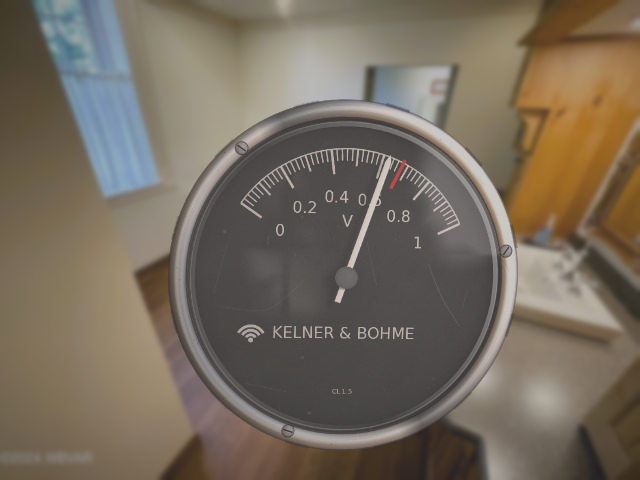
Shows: 0.62 (V)
